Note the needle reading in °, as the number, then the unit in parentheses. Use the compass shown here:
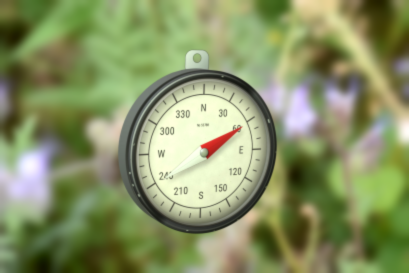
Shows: 60 (°)
